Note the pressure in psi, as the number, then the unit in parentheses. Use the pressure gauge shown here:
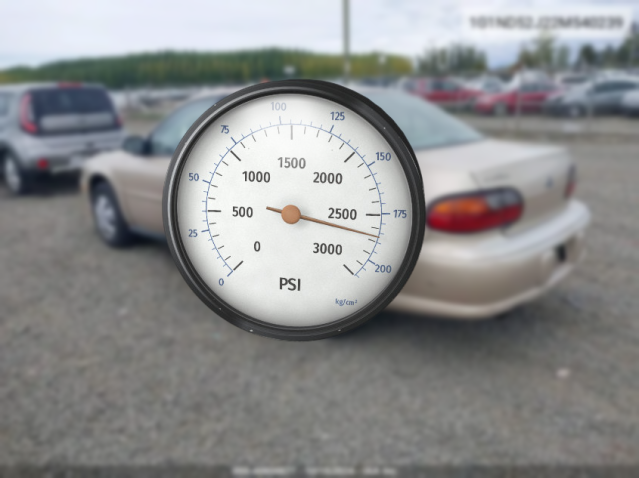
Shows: 2650 (psi)
